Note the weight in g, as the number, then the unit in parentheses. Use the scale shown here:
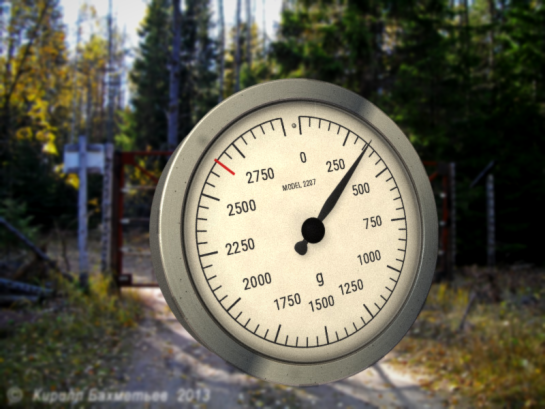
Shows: 350 (g)
